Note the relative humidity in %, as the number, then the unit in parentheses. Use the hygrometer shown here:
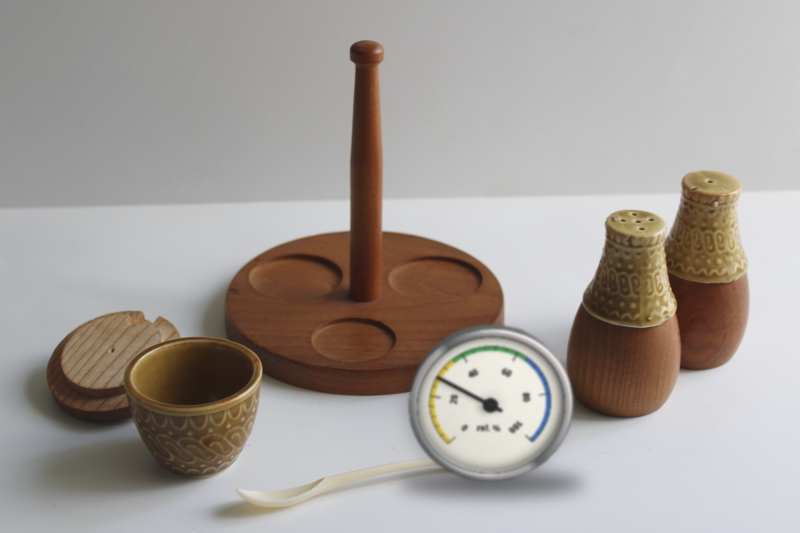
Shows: 28 (%)
